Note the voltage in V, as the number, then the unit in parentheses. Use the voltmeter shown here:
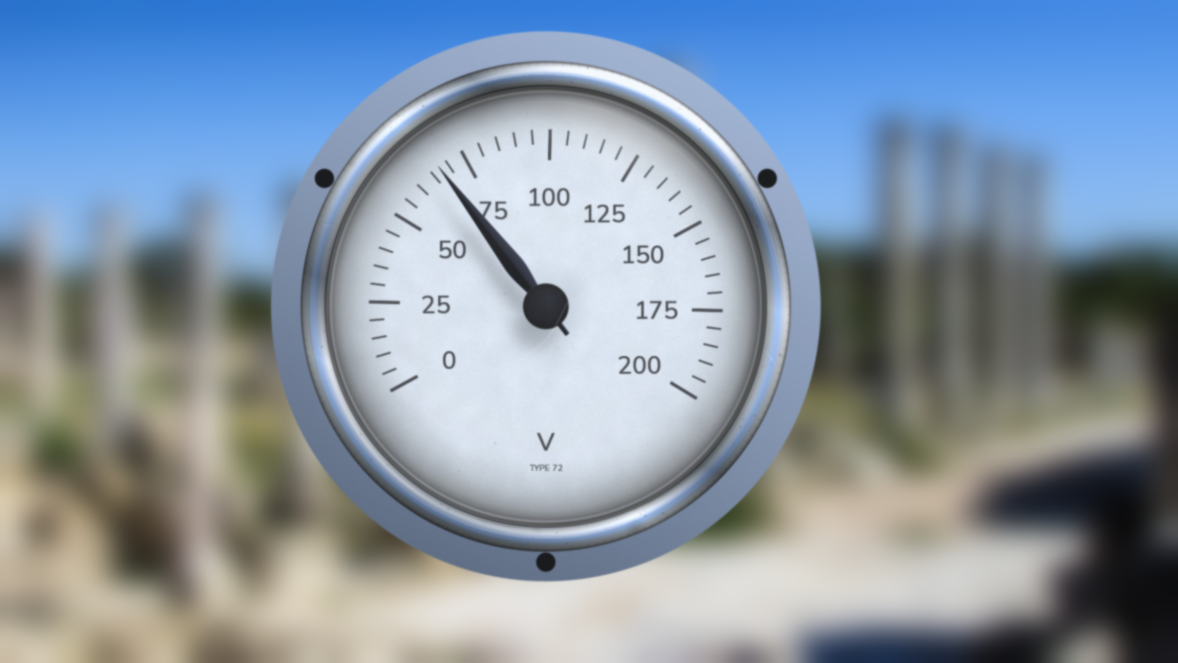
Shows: 67.5 (V)
